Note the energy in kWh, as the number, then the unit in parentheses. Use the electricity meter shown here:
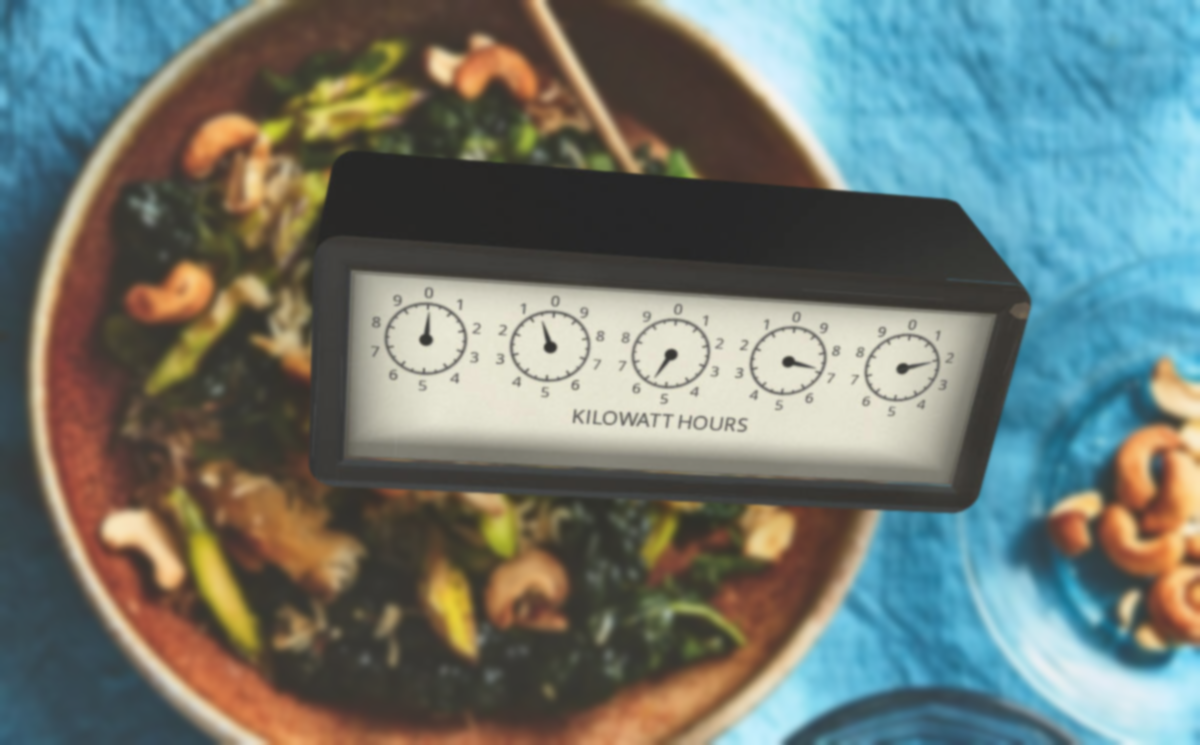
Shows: 572 (kWh)
